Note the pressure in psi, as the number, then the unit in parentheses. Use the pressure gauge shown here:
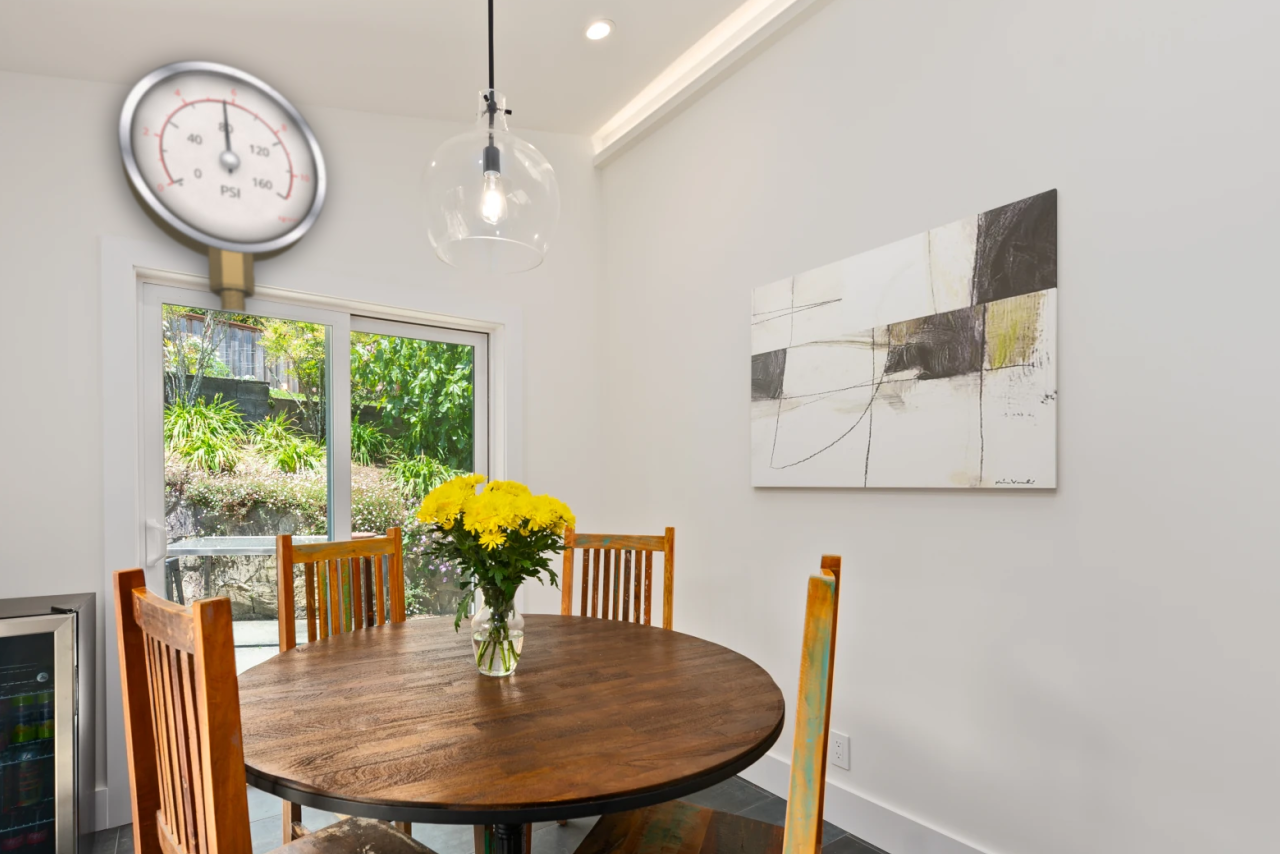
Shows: 80 (psi)
